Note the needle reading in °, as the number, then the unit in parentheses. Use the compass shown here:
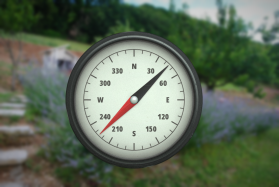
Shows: 225 (°)
